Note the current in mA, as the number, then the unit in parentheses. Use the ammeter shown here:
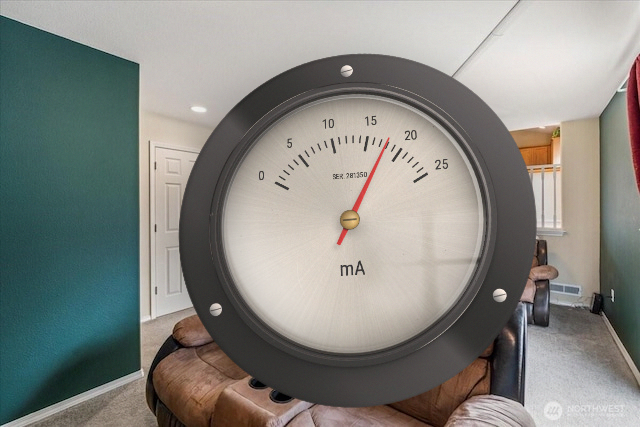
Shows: 18 (mA)
